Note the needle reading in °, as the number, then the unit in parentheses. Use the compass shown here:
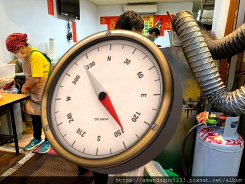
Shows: 142.5 (°)
